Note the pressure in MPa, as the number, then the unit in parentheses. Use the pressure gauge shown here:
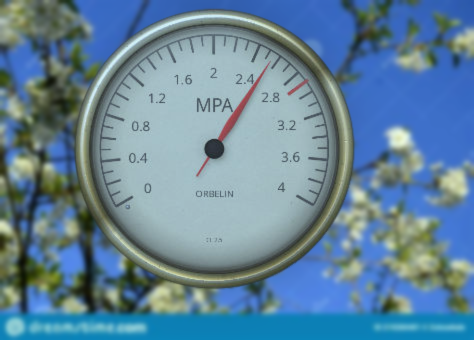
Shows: 2.55 (MPa)
